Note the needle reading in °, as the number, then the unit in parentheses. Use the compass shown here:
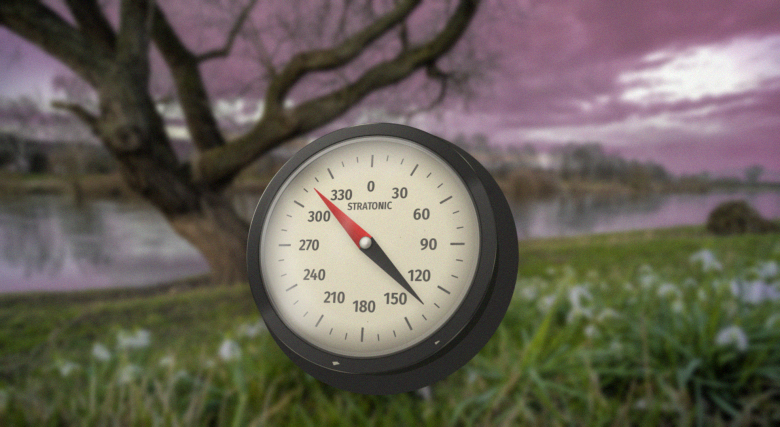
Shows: 315 (°)
